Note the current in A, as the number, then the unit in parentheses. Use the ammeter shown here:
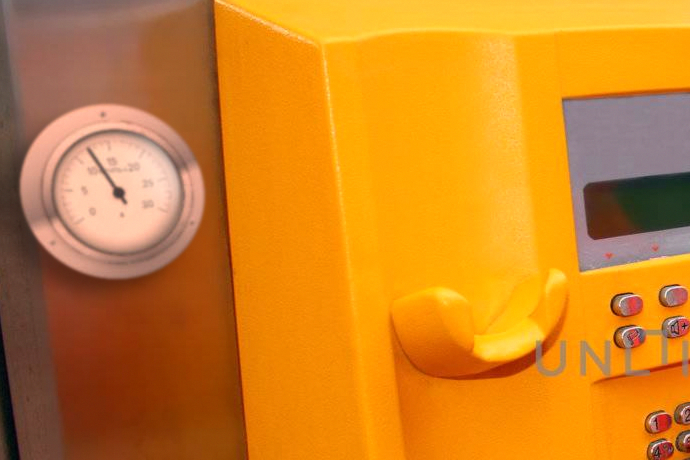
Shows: 12 (A)
